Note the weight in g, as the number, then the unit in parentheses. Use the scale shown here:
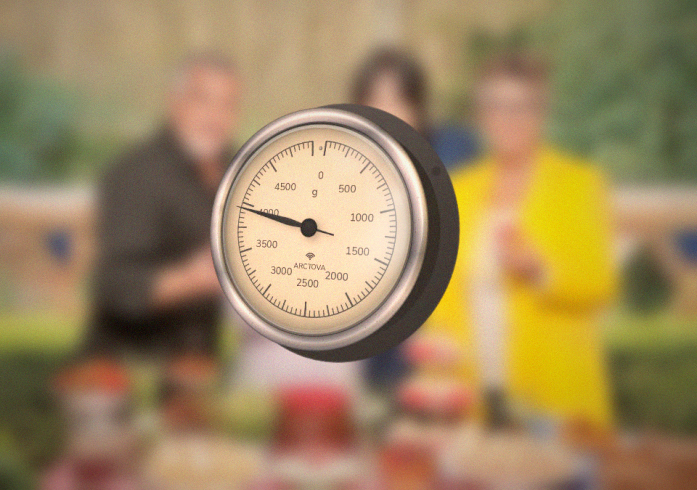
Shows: 3950 (g)
